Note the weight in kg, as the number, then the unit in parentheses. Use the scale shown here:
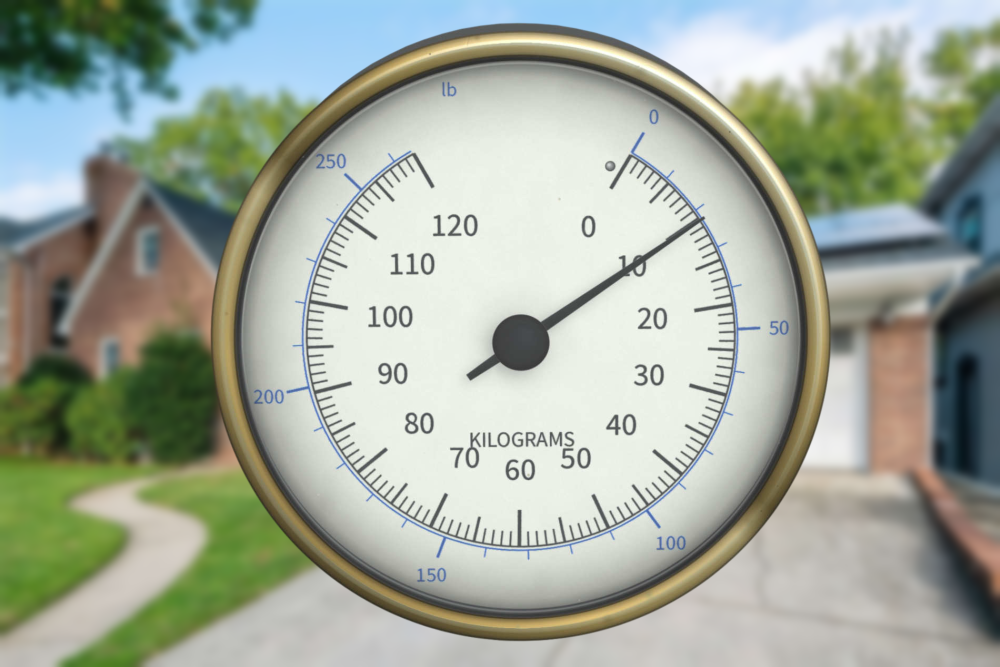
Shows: 10 (kg)
